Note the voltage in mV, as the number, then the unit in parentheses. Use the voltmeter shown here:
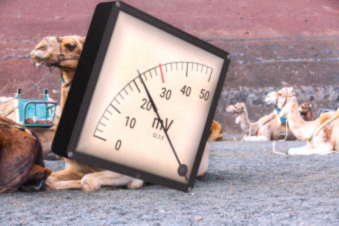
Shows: 22 (mV)
